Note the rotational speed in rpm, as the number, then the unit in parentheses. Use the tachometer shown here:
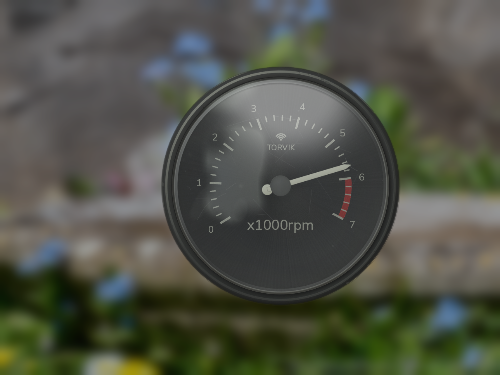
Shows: 5700 (rpm)
